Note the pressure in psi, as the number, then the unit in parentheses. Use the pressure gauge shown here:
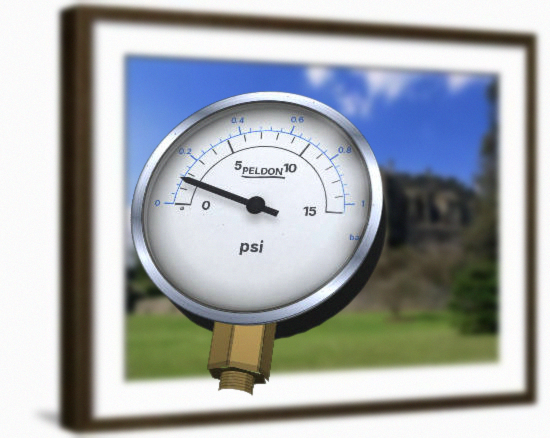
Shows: 1.5 (psi)
